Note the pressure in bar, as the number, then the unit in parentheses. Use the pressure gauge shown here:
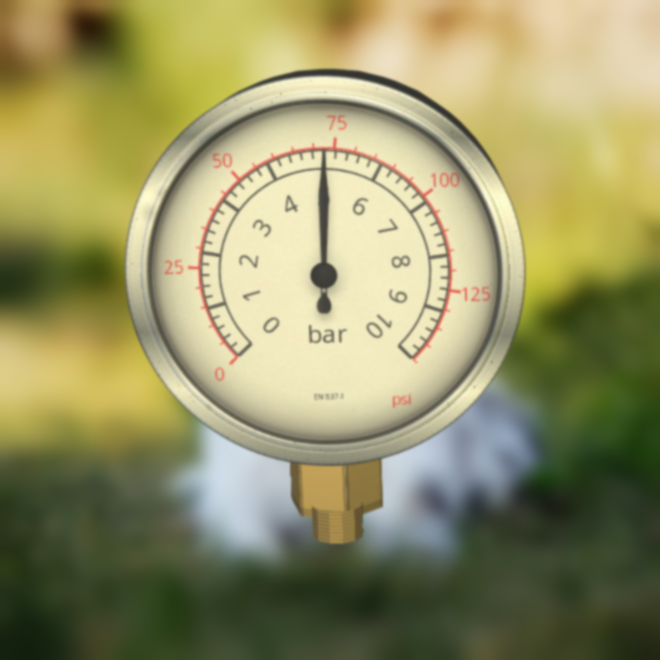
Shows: 5 (bar)
